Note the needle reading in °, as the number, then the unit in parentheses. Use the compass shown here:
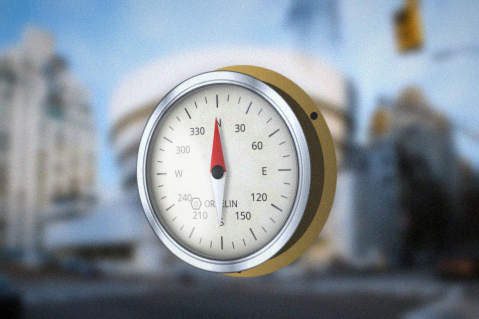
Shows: 0 (°)
